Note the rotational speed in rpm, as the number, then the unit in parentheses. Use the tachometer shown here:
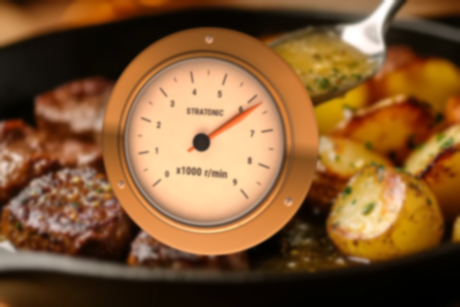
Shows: 6250 (rpm)
